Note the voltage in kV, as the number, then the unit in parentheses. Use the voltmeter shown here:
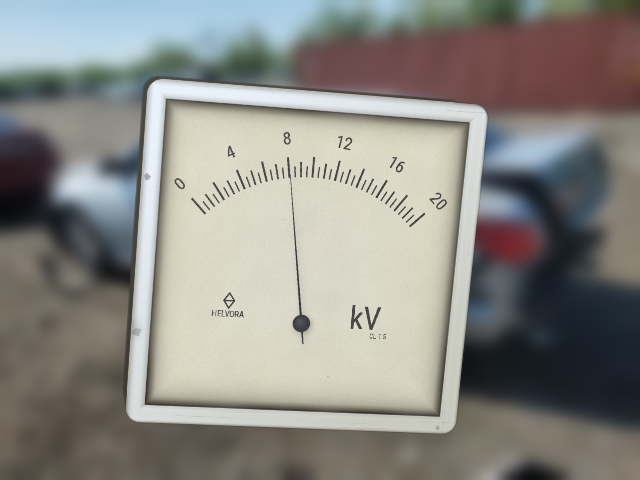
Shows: 8 (kV)
